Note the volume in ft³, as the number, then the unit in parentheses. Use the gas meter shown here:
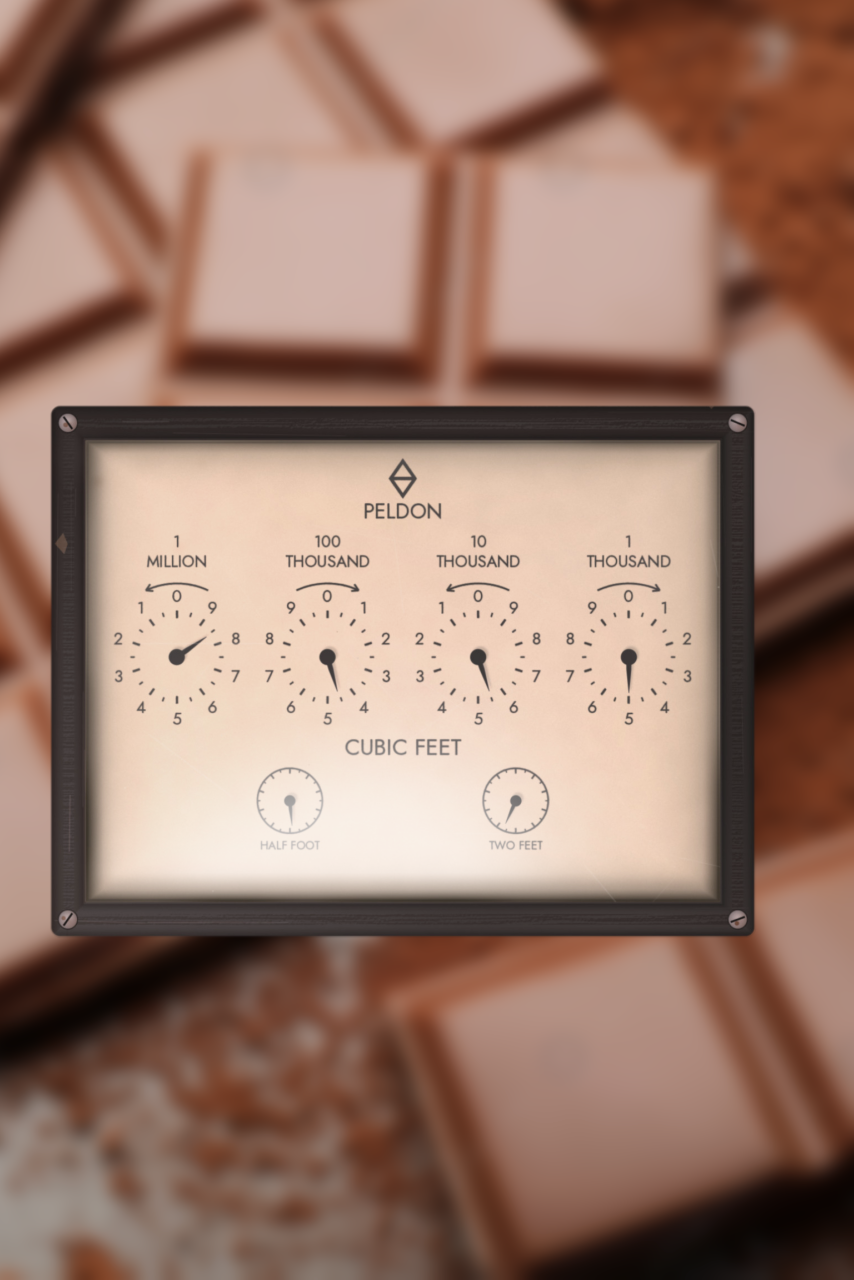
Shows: 845500 (ft³)
